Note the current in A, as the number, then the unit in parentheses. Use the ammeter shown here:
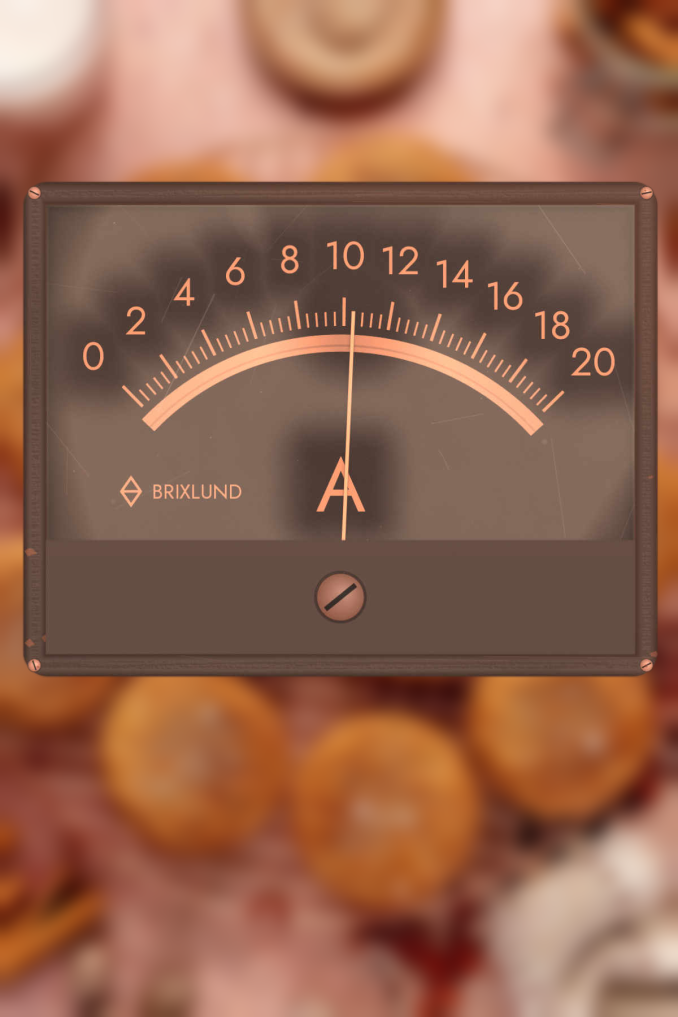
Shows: 10.4 (A)
